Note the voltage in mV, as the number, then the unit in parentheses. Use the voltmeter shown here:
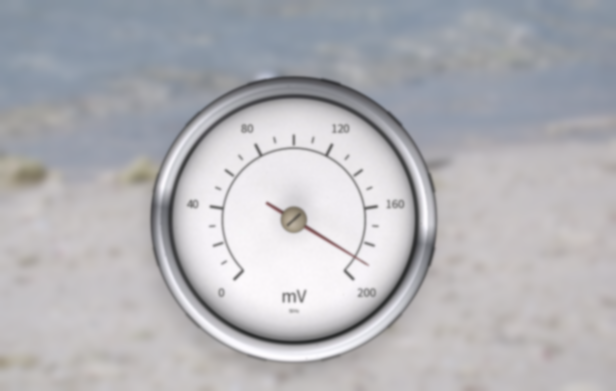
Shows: 190 (mV)
